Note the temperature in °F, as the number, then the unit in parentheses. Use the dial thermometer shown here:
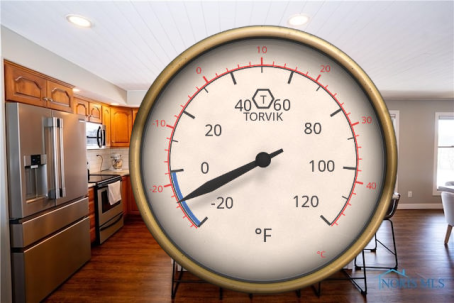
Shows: -10 (°F)
